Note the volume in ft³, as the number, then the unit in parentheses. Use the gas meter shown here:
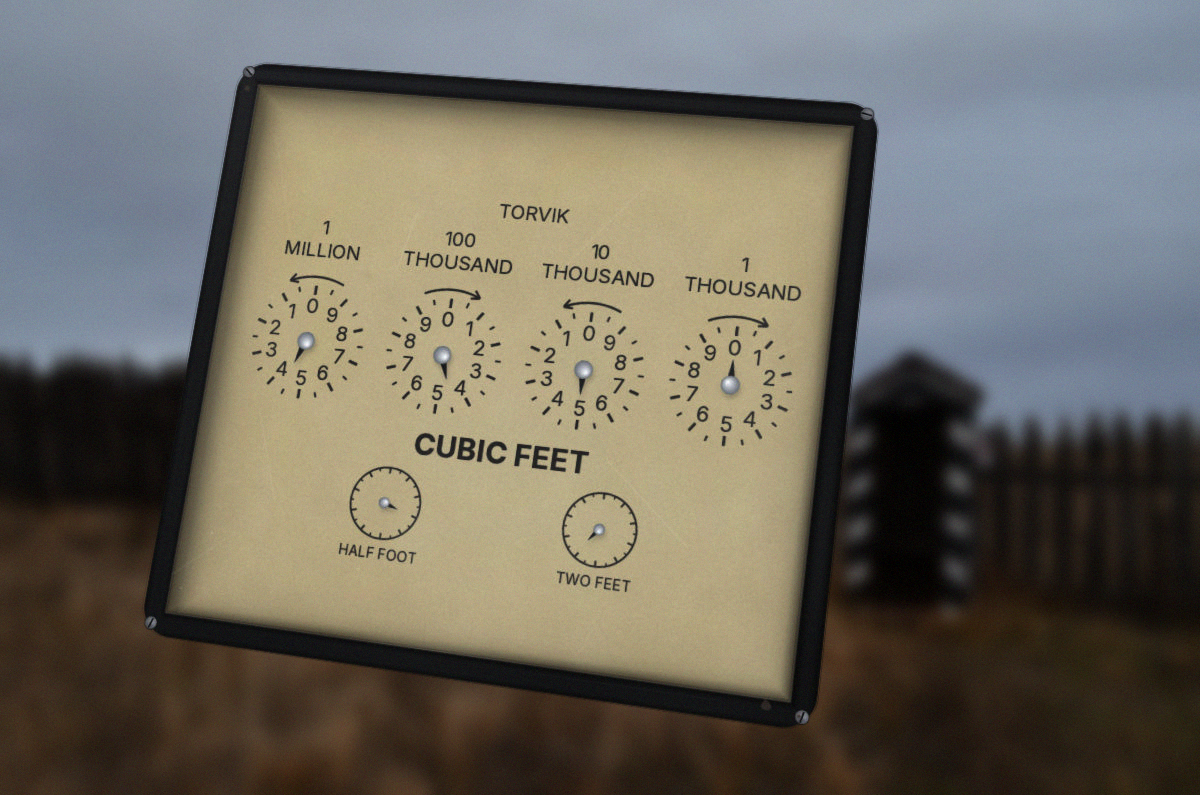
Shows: 445000 (ft³)
